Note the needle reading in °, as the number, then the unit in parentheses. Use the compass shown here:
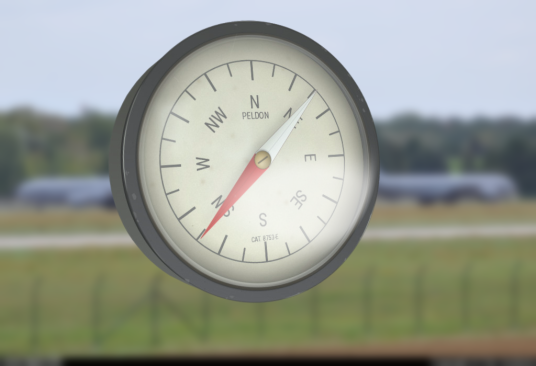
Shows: 225 (°)
